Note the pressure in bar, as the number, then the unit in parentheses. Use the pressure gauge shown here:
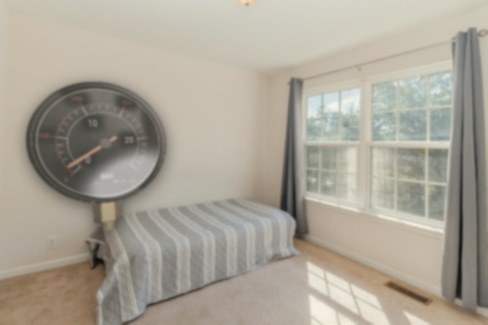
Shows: 1 (bar)
